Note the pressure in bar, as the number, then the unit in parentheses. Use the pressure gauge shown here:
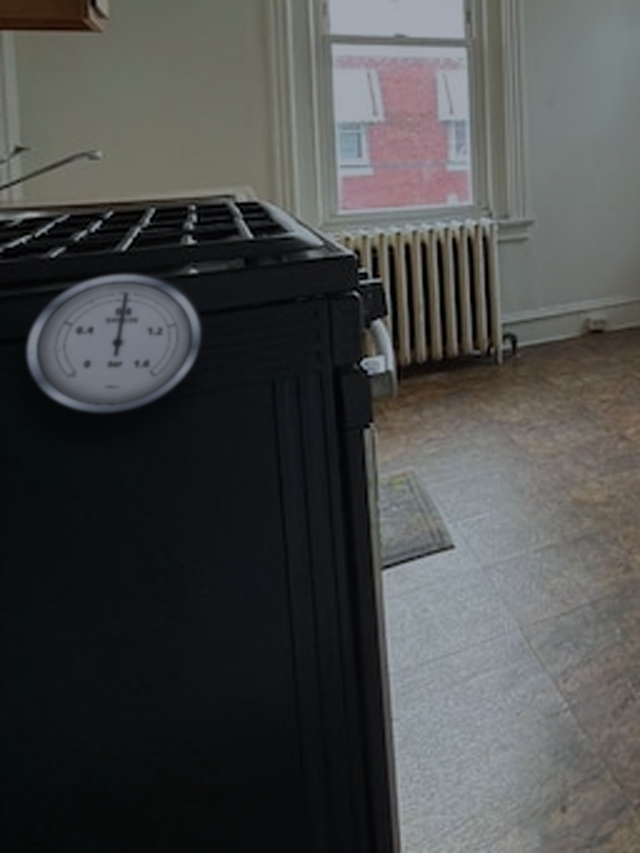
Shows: 0.8 (bar)
